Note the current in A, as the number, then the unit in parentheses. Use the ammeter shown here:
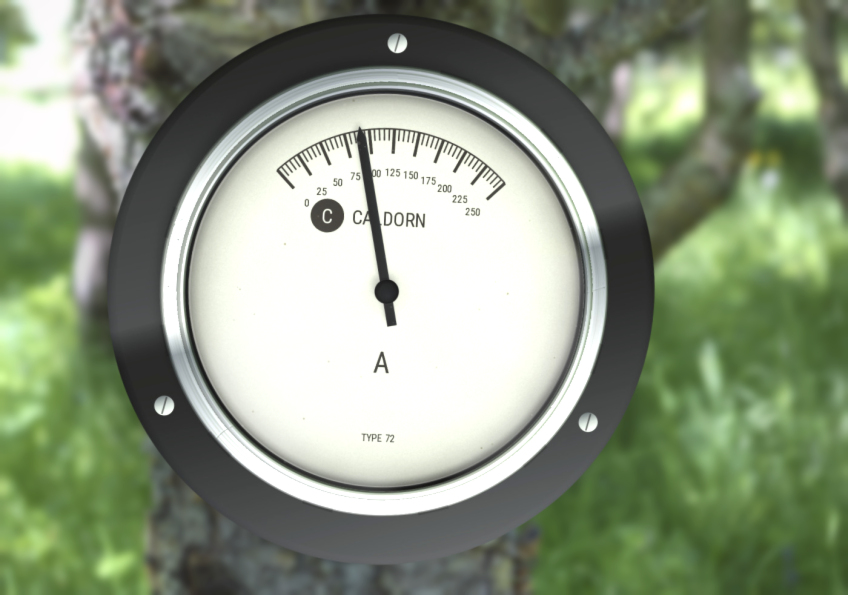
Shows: 90 (A)
